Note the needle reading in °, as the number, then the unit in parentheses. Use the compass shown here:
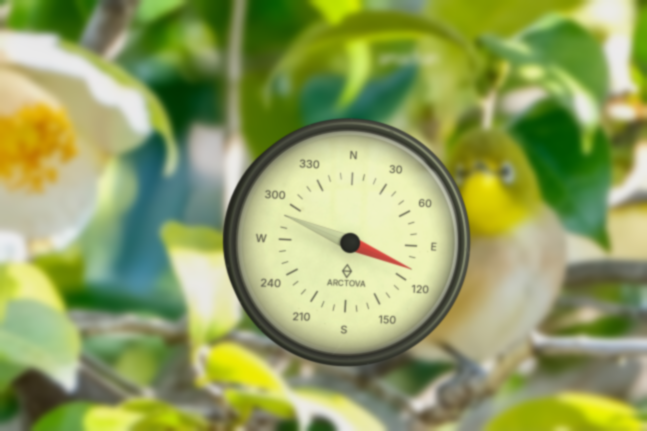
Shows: 110 (°)
